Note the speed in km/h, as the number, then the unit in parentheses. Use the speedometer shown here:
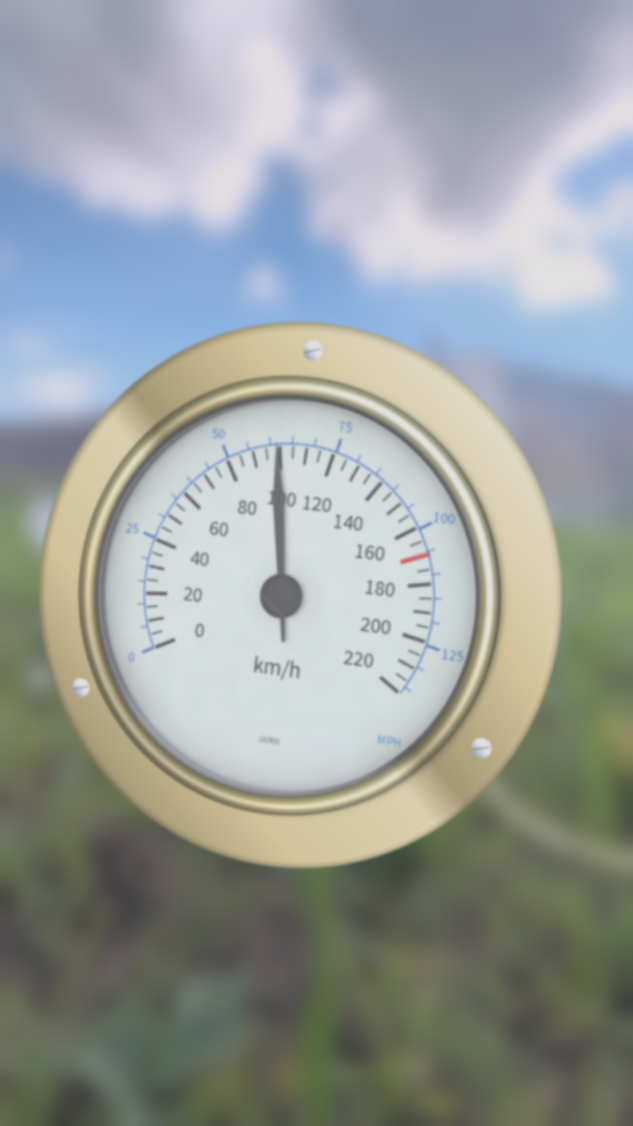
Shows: 100 (km/h)
